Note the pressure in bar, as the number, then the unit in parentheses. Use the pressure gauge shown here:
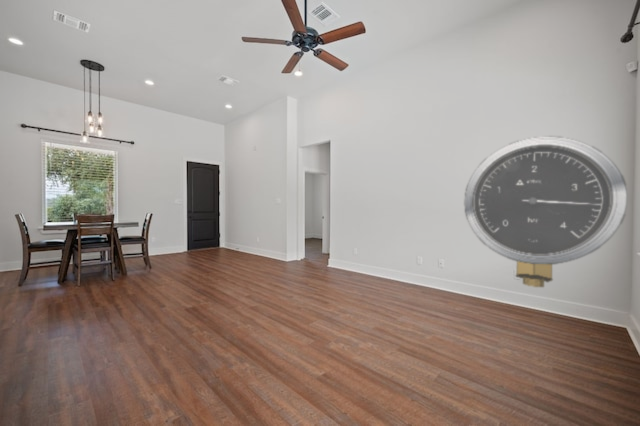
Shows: 3.4 (bar)
